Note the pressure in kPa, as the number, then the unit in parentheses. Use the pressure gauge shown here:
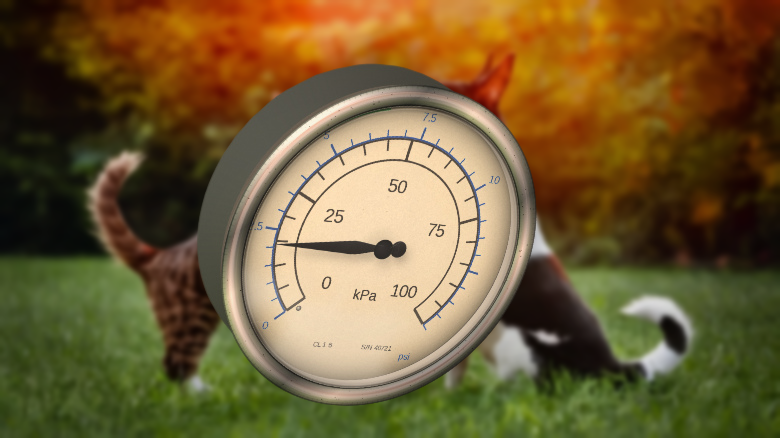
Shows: 15 (kPa)
